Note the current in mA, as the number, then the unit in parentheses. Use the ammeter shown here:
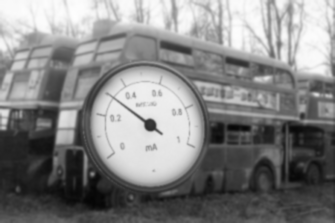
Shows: 0.3 (mA)
